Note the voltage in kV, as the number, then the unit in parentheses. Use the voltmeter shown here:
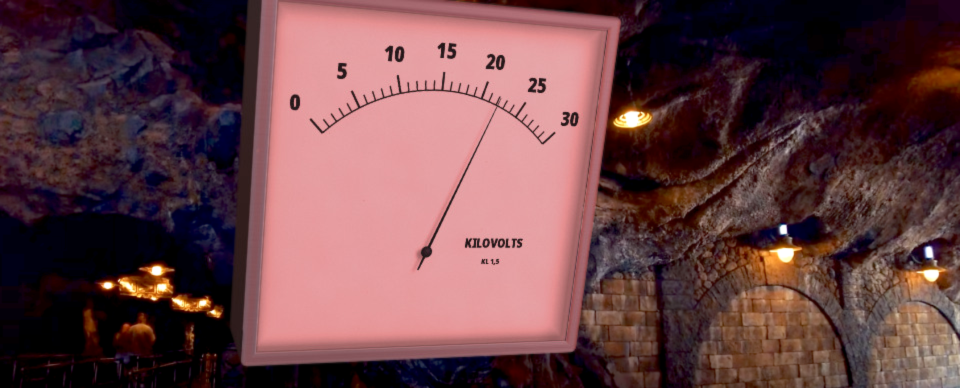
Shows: 22 (kV)
